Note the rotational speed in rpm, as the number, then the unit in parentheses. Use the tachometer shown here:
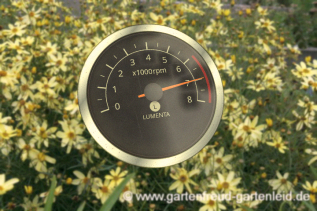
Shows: 7000 (rpm)
